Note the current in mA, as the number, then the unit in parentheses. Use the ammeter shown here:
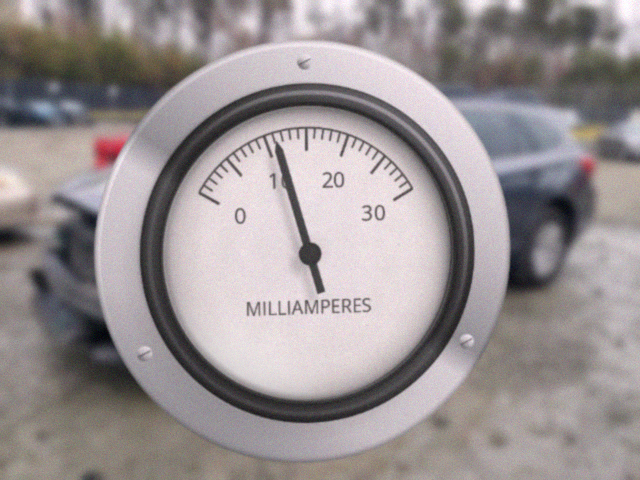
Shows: 11 (mA)
